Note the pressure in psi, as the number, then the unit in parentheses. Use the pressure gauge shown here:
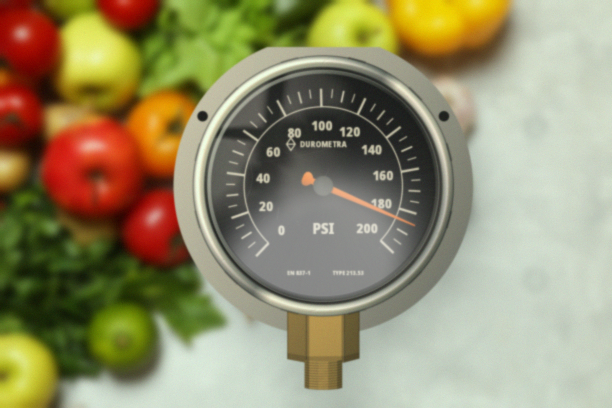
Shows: 185 (psi)
